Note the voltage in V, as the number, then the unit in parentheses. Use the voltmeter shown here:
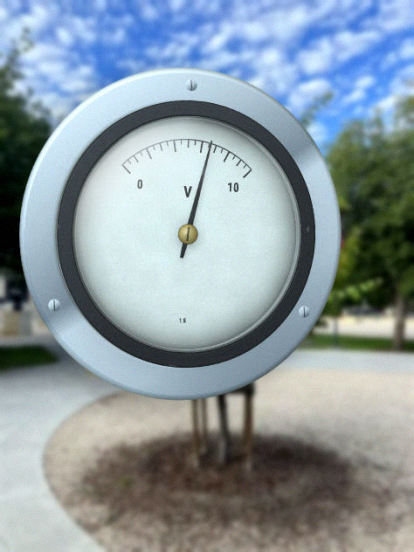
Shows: 6.5 (V)
